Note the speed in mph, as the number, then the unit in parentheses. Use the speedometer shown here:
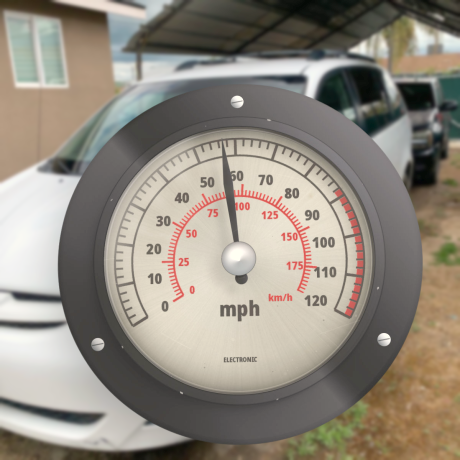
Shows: 57 (mph)
